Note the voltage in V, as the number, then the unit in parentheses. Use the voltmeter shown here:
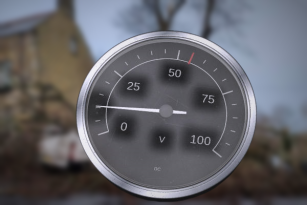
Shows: 10 (V)
